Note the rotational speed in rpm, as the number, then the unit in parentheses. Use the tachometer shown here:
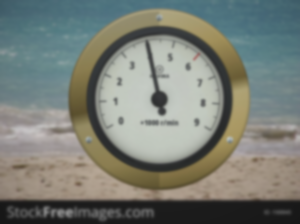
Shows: 4000 (rpm)
